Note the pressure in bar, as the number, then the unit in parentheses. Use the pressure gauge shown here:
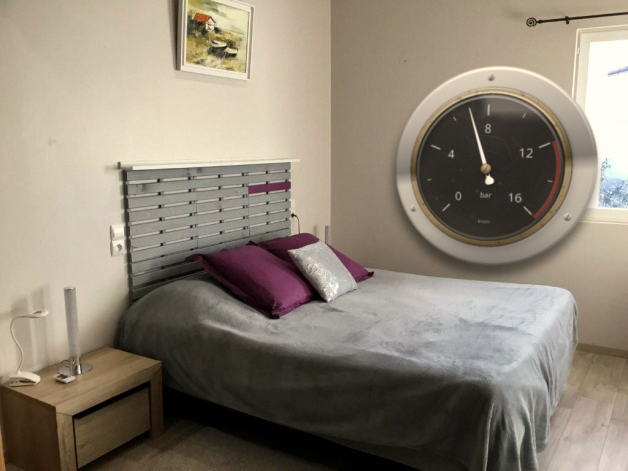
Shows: 7 (bar)
